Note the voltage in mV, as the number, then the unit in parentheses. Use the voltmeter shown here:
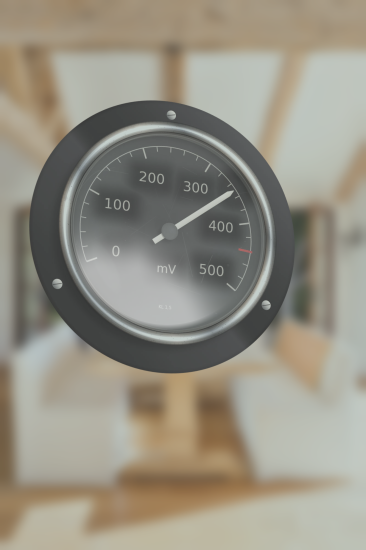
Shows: 350 (mV)
